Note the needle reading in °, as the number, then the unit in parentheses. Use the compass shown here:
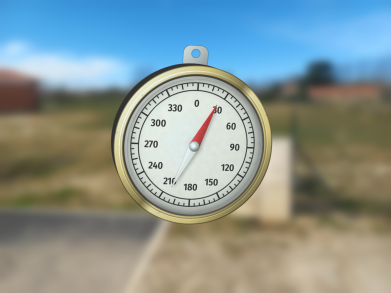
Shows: 25 (°)
